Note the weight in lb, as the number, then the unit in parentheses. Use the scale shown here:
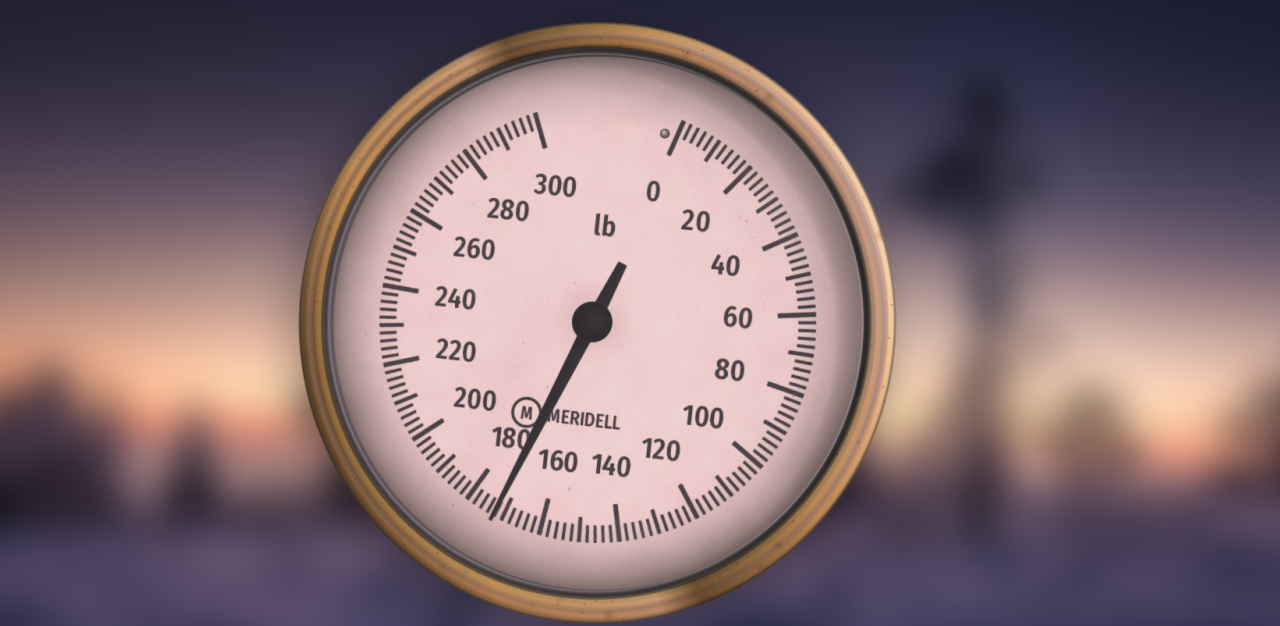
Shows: 172 (lb)
